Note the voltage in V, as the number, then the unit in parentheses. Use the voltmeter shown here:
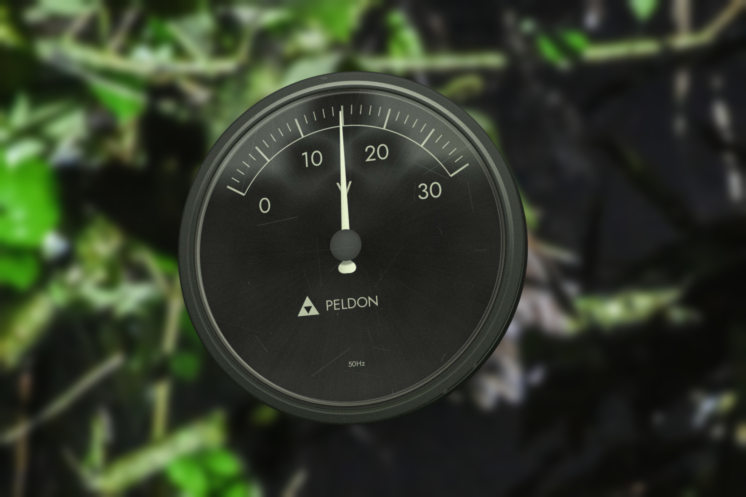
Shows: 15 (V)
